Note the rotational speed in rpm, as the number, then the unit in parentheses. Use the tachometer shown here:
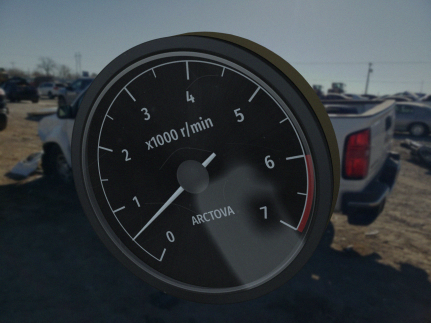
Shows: 500 (rpm)
